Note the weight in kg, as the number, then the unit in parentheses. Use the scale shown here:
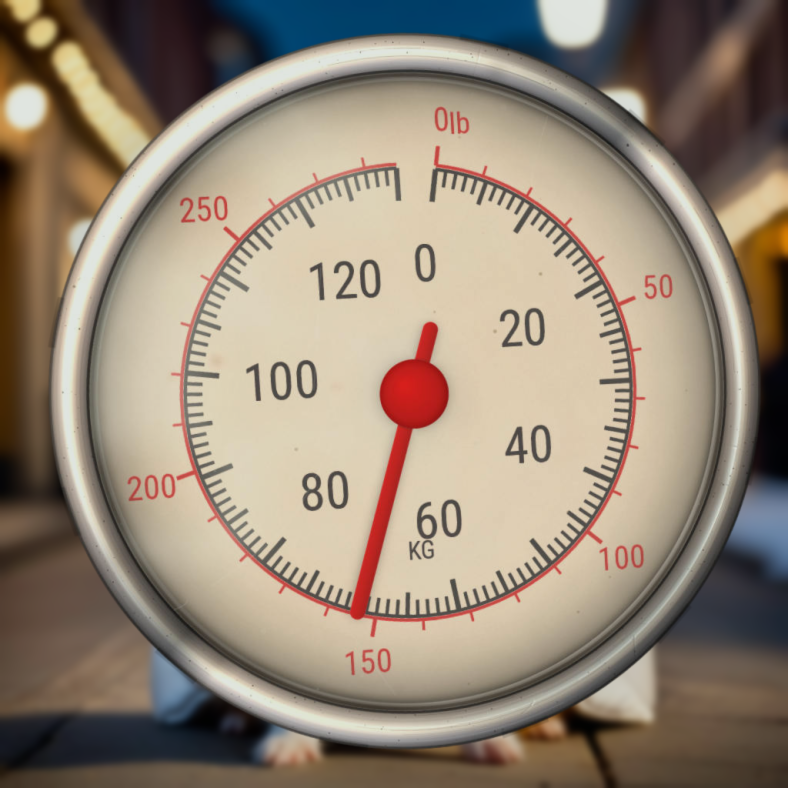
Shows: 70 (kg)
